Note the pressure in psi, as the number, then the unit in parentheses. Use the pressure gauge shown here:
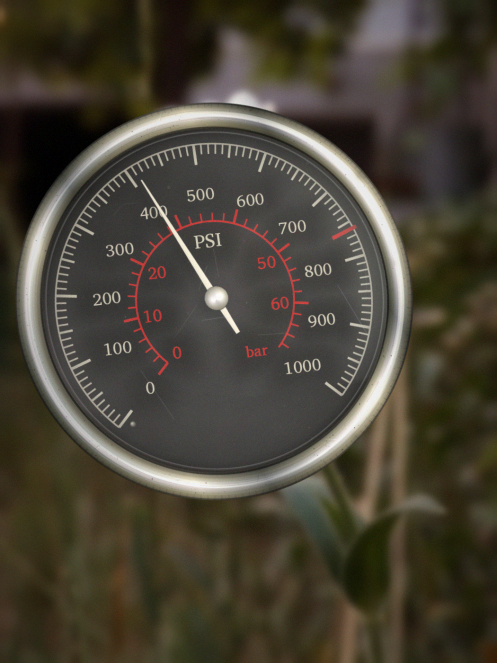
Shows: 410 (psi)
